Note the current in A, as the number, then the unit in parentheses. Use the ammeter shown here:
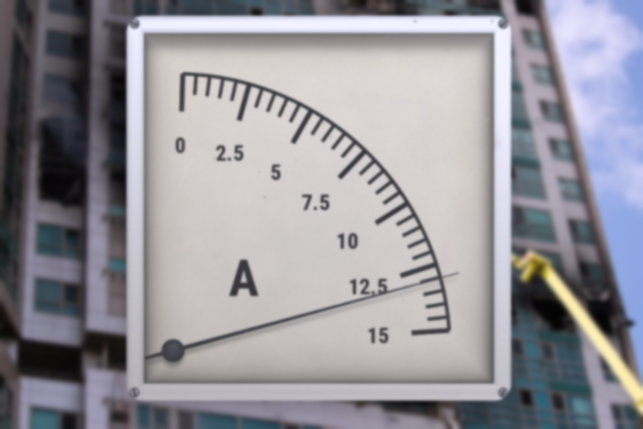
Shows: 13 (A)
